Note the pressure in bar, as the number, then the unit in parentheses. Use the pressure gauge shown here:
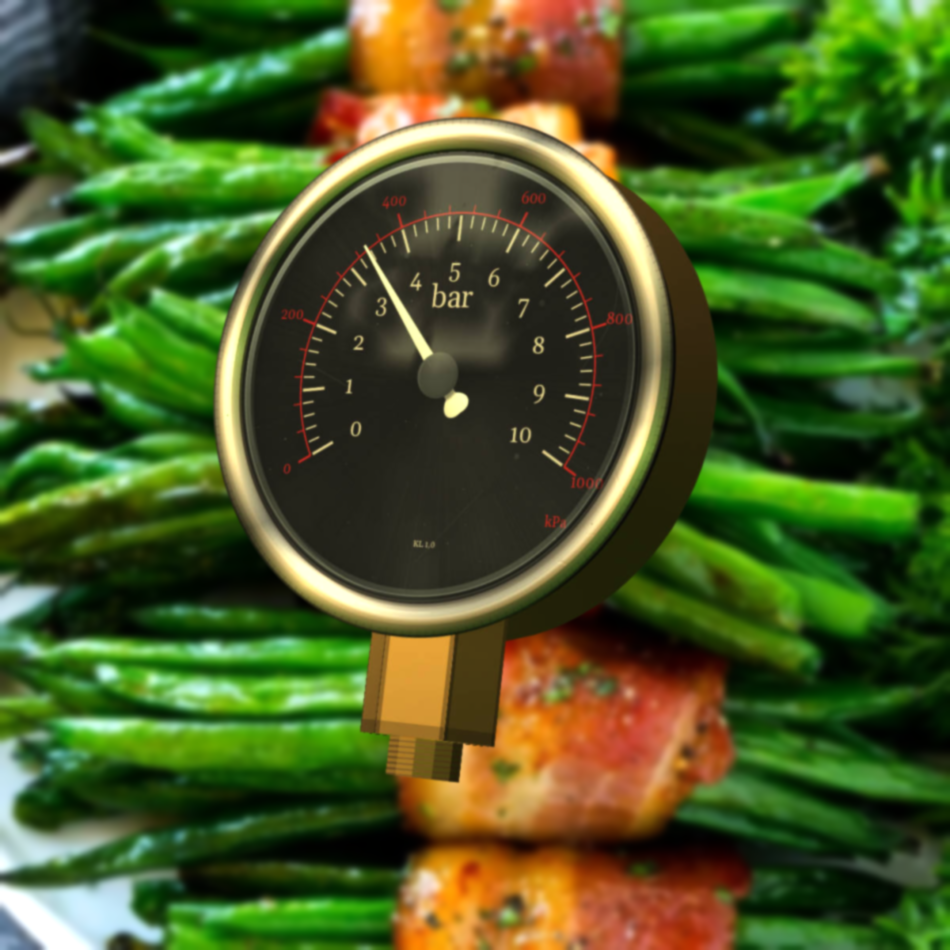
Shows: 3.4 (bar)
